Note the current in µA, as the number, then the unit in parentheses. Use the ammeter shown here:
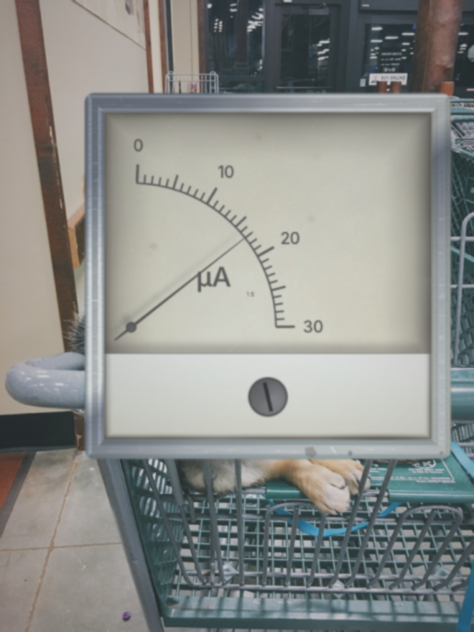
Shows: 17 (µA)
